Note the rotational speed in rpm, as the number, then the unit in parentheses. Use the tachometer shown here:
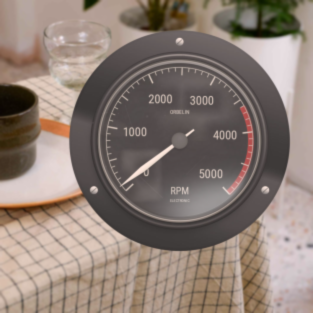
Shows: 100 (rpm)
